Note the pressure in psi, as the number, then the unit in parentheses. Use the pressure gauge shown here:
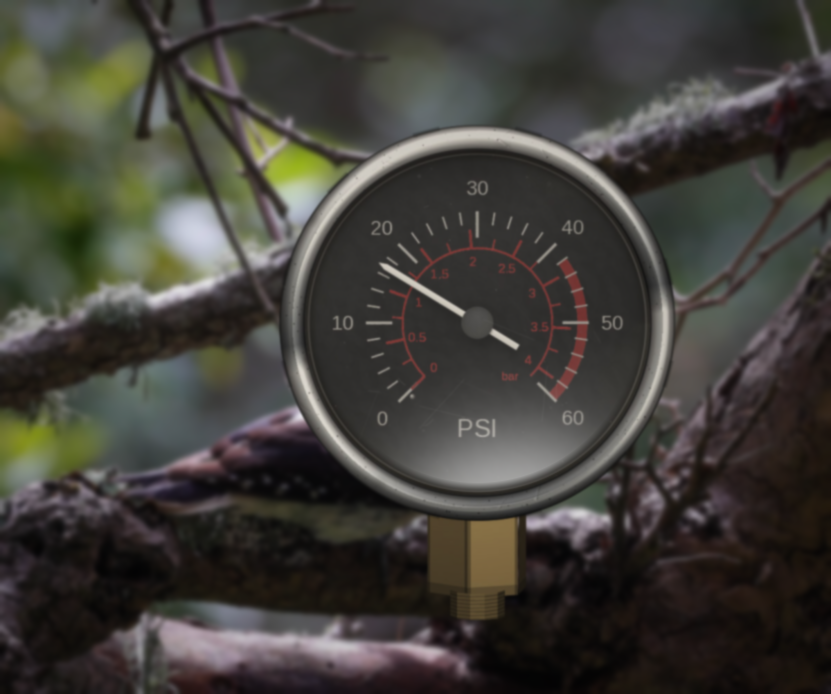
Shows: 17 (psi)
